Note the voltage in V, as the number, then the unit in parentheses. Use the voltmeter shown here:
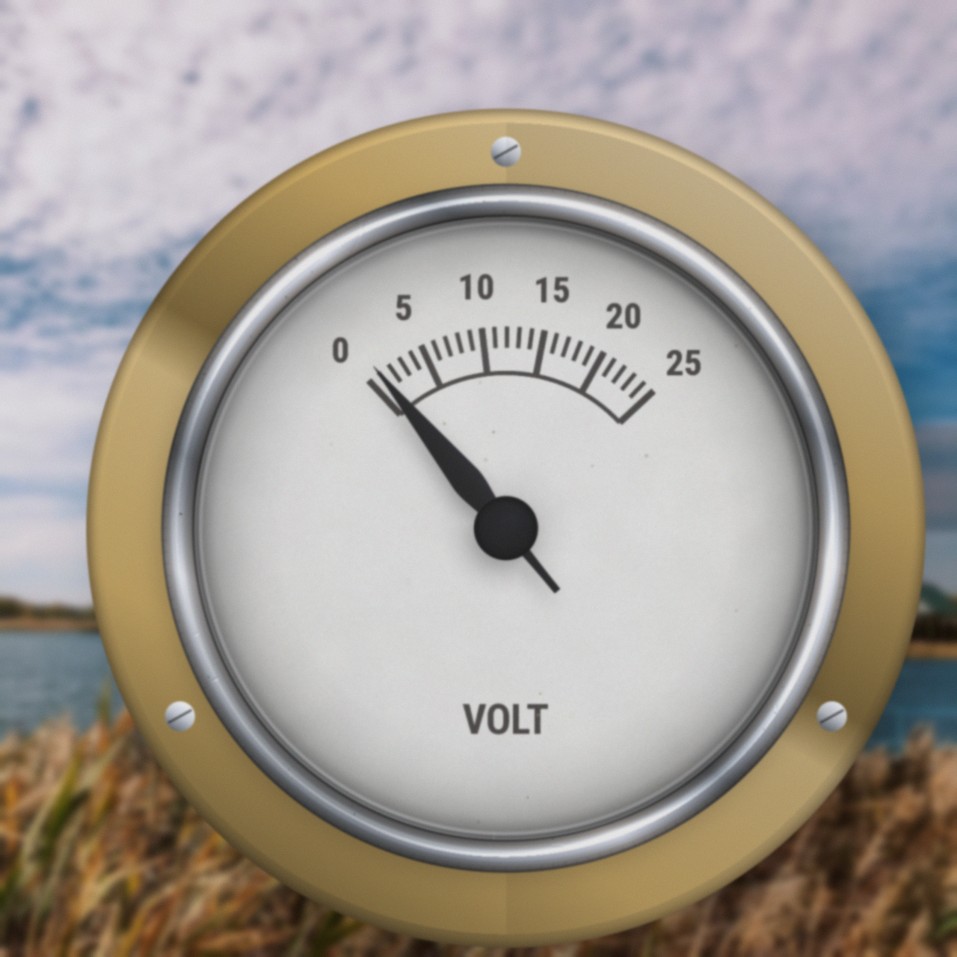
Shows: 1 (V)
